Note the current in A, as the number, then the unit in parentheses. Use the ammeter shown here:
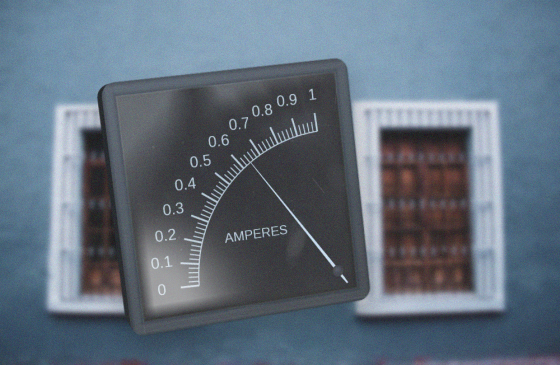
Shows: 0.64 (A)
